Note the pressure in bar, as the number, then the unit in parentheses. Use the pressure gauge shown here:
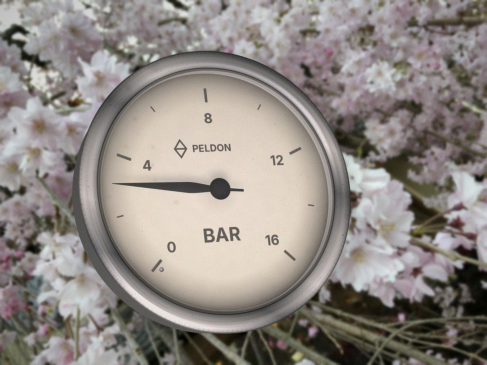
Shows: 3 (bar)
